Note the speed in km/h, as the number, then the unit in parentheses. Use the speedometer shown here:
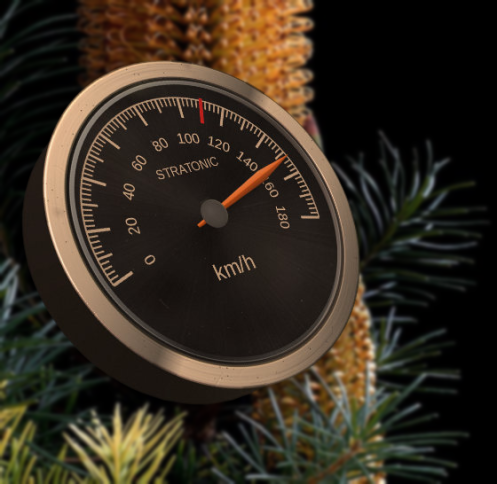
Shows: 152 (km/h)
